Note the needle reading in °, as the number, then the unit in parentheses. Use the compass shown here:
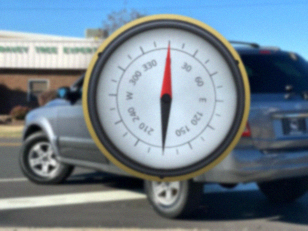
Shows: 0 (°)
